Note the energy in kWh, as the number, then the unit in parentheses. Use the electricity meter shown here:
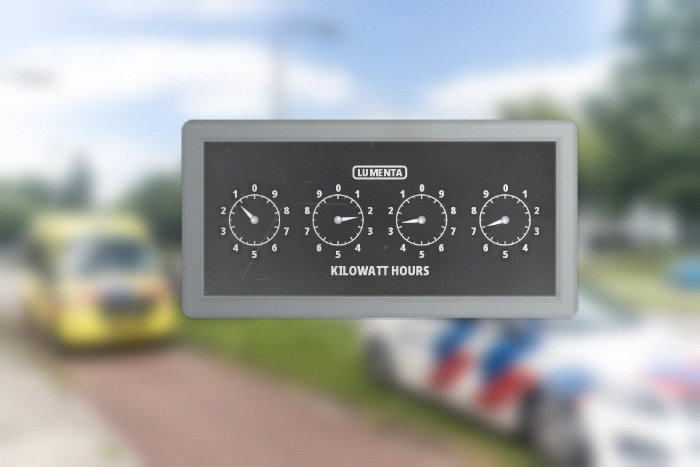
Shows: 1227 (kWh)
